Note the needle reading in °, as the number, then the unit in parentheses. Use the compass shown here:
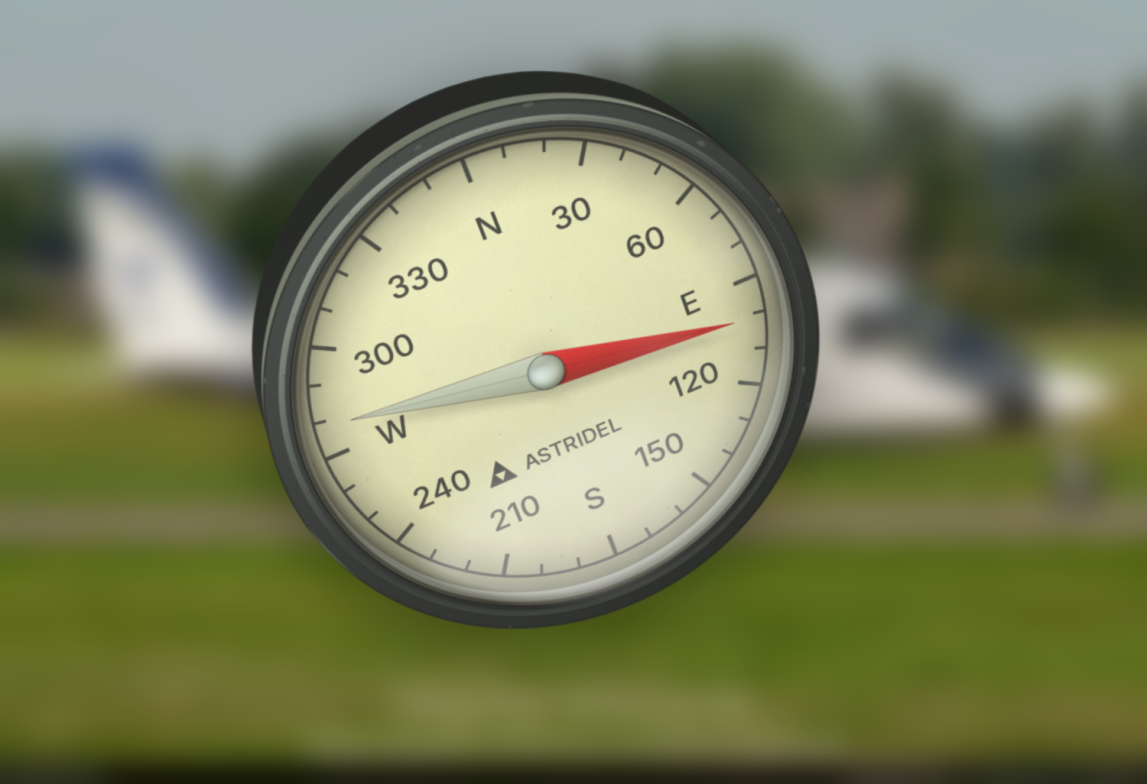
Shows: 100 (°)
